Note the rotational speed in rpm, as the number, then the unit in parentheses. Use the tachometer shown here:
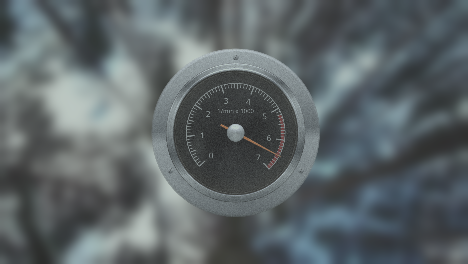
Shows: 6500 (rpm)
